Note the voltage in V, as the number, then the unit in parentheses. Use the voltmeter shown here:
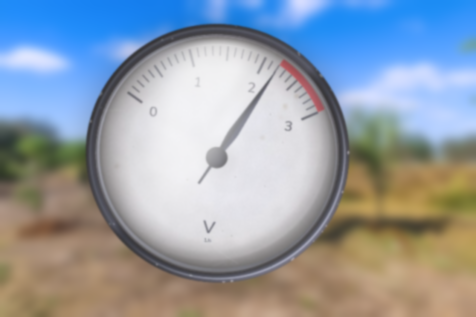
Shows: 2.2 (V)
